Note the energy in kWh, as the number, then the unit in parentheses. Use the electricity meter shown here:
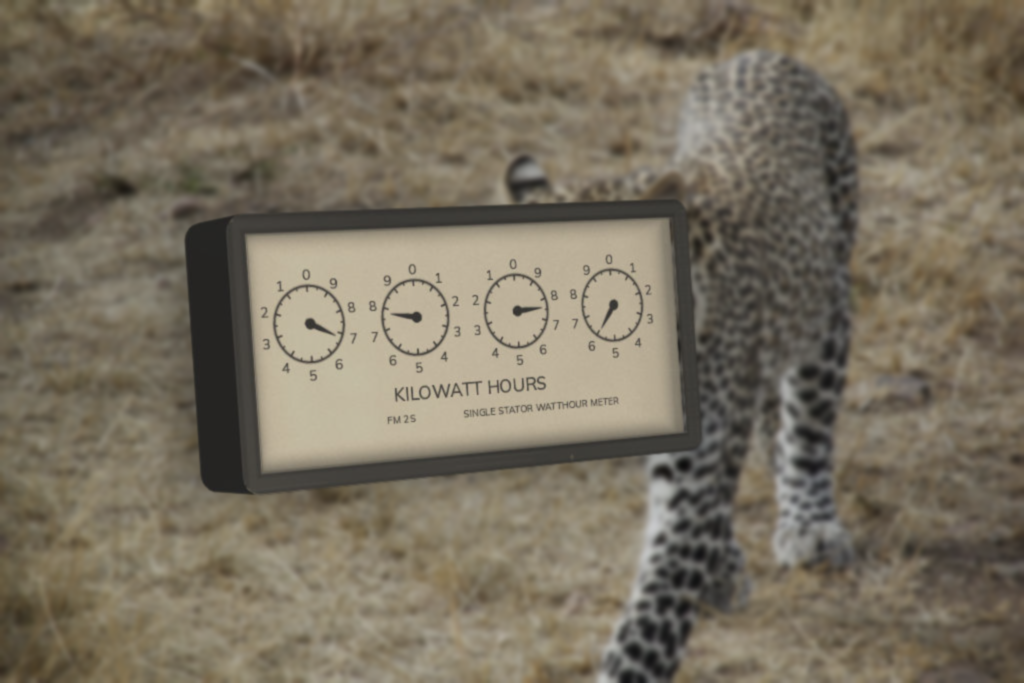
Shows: 6776 (kWh)
